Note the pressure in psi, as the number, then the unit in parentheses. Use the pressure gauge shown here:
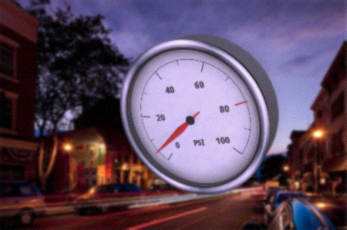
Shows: 5 (psi)
